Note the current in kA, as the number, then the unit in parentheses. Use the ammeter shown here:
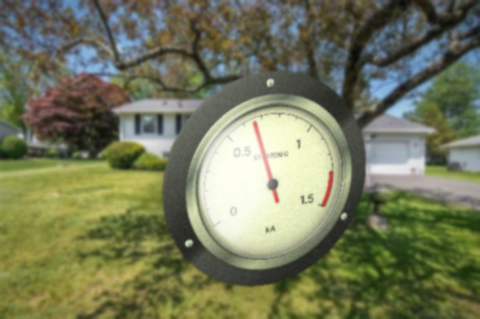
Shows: 0.65 (kA)
